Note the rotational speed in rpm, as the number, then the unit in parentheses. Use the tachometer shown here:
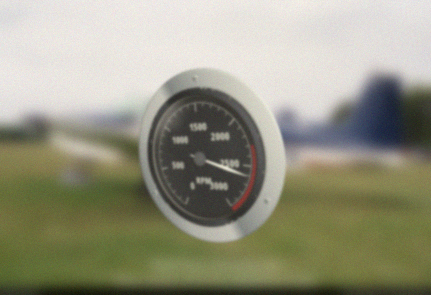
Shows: 2600 (rpm)
